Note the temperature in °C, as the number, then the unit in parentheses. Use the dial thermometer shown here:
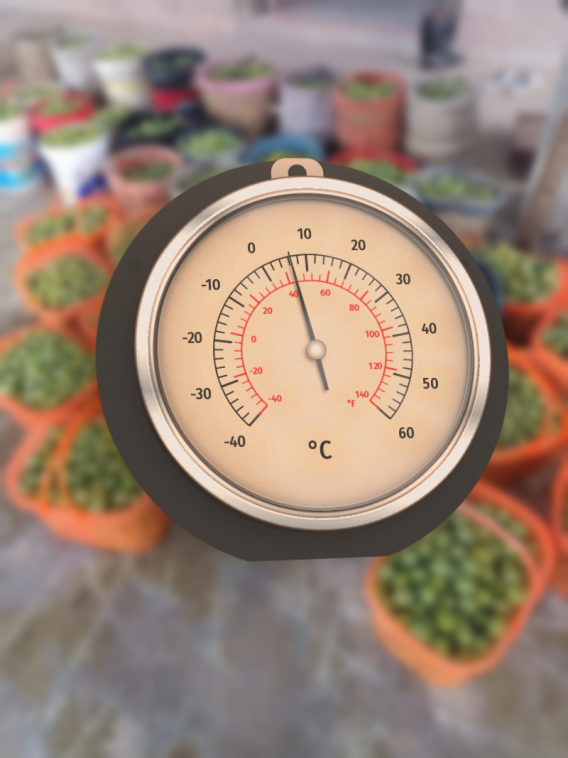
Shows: 6 (°C)
